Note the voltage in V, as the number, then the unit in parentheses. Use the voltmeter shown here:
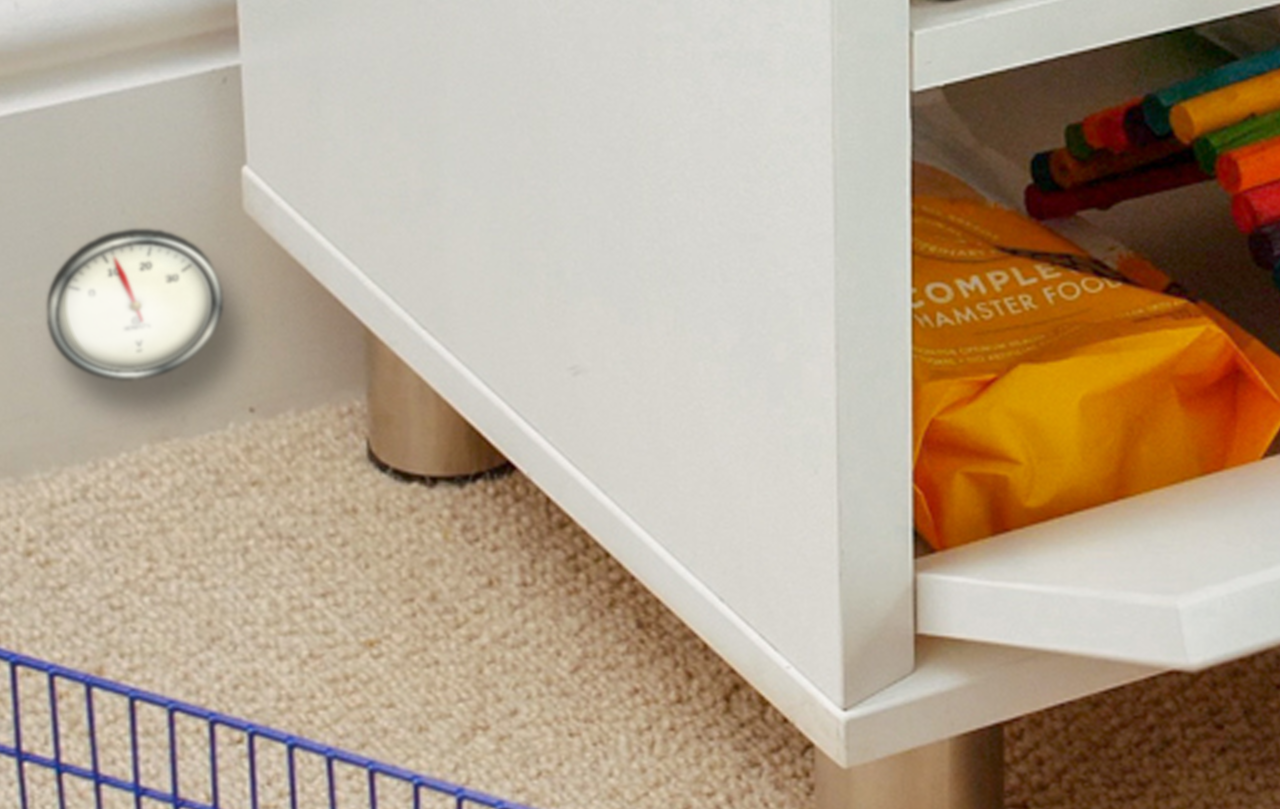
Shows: 12 (V)
